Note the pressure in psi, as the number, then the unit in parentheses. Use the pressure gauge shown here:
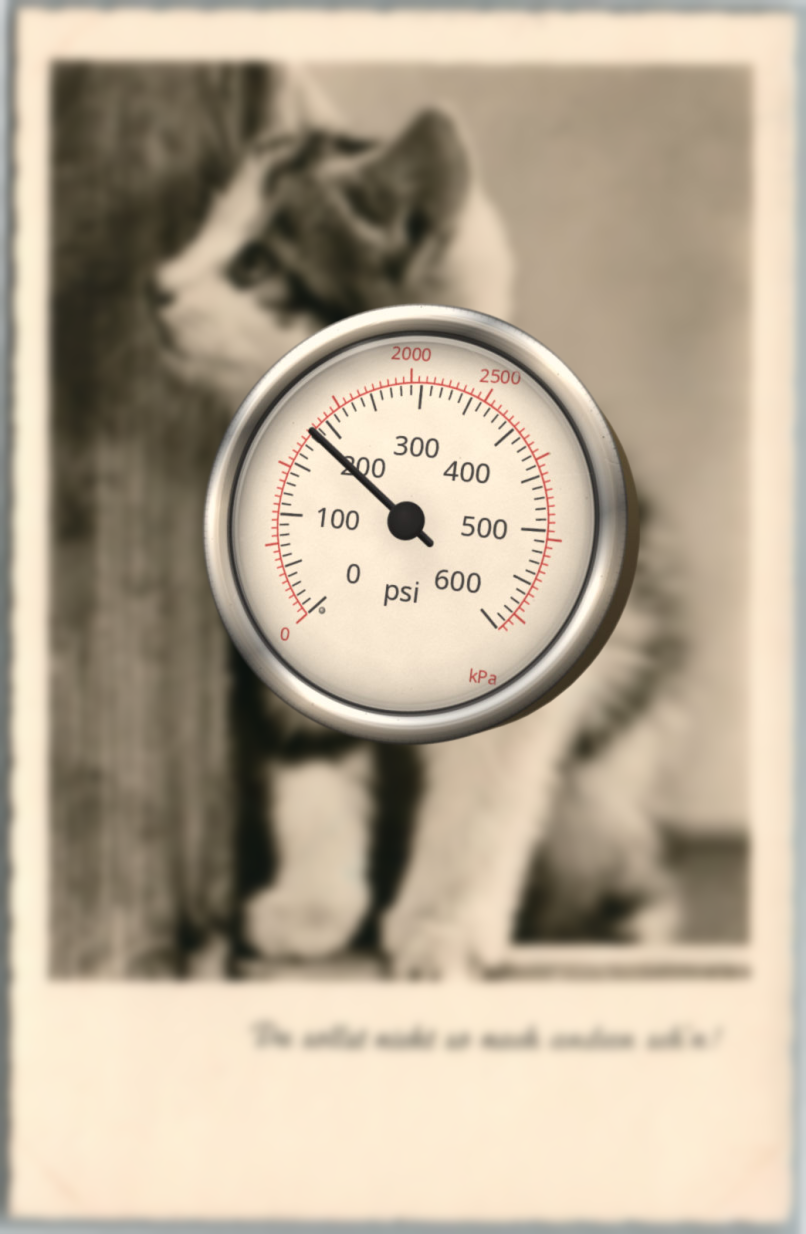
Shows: 185 (psi)
